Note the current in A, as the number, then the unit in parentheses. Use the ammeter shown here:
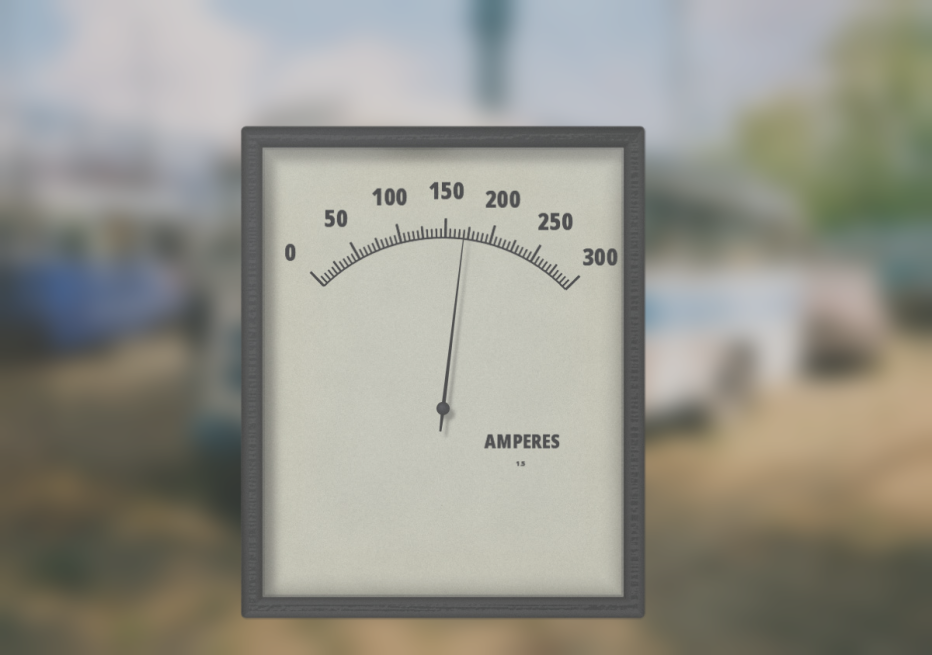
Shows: 170 (A)
